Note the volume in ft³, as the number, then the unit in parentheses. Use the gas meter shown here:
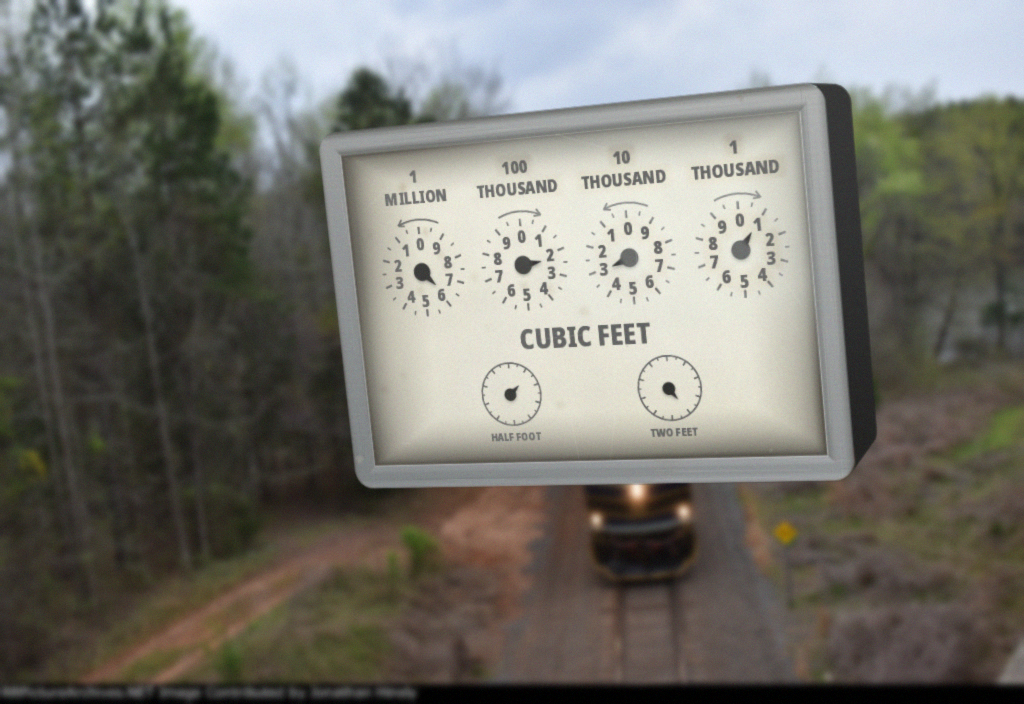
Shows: 623100 (ft³)
